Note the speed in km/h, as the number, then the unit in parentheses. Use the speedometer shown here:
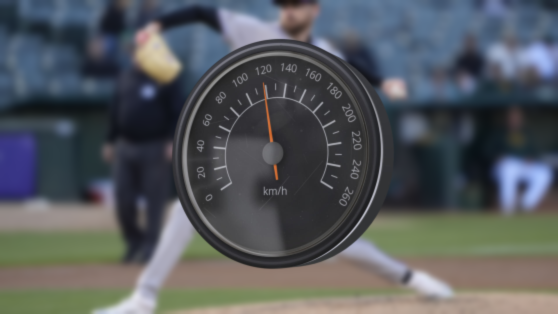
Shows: 120 (km/h)
